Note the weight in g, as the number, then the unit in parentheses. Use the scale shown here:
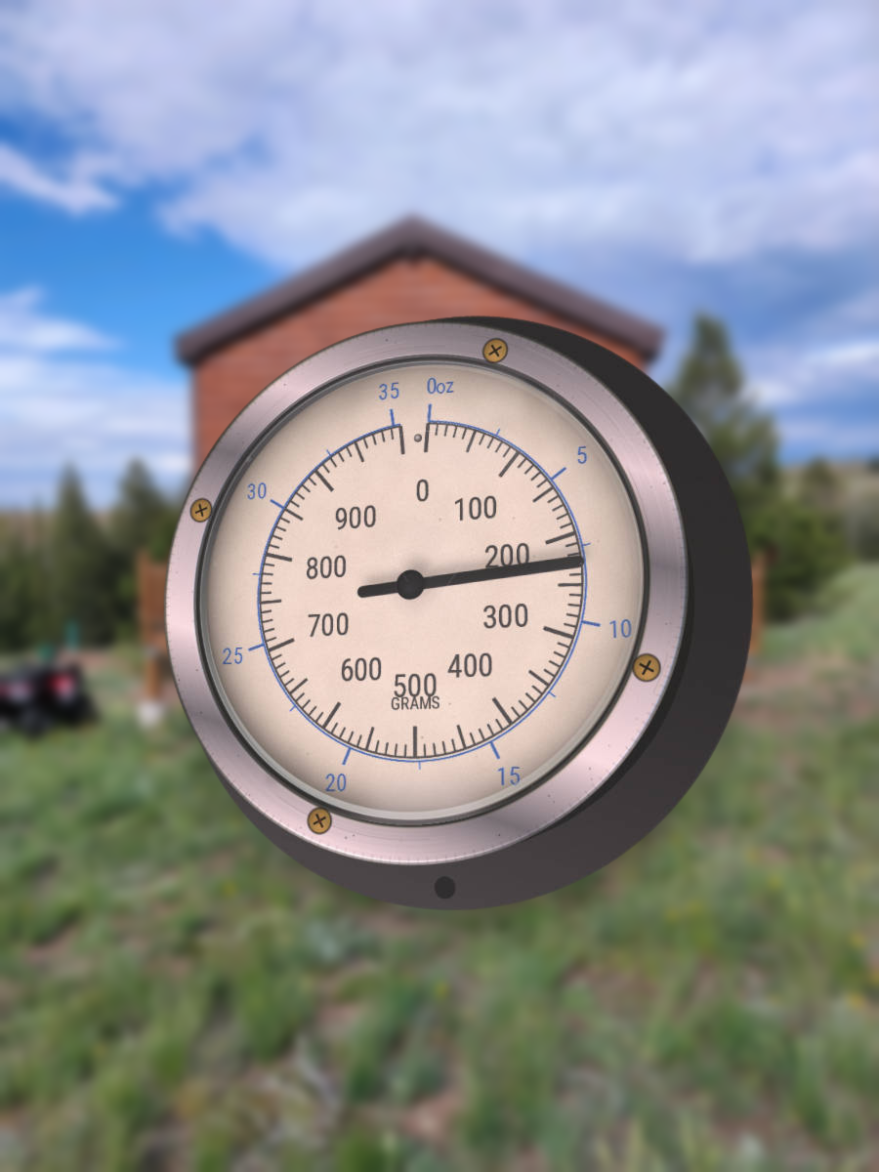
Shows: 230 (g)
